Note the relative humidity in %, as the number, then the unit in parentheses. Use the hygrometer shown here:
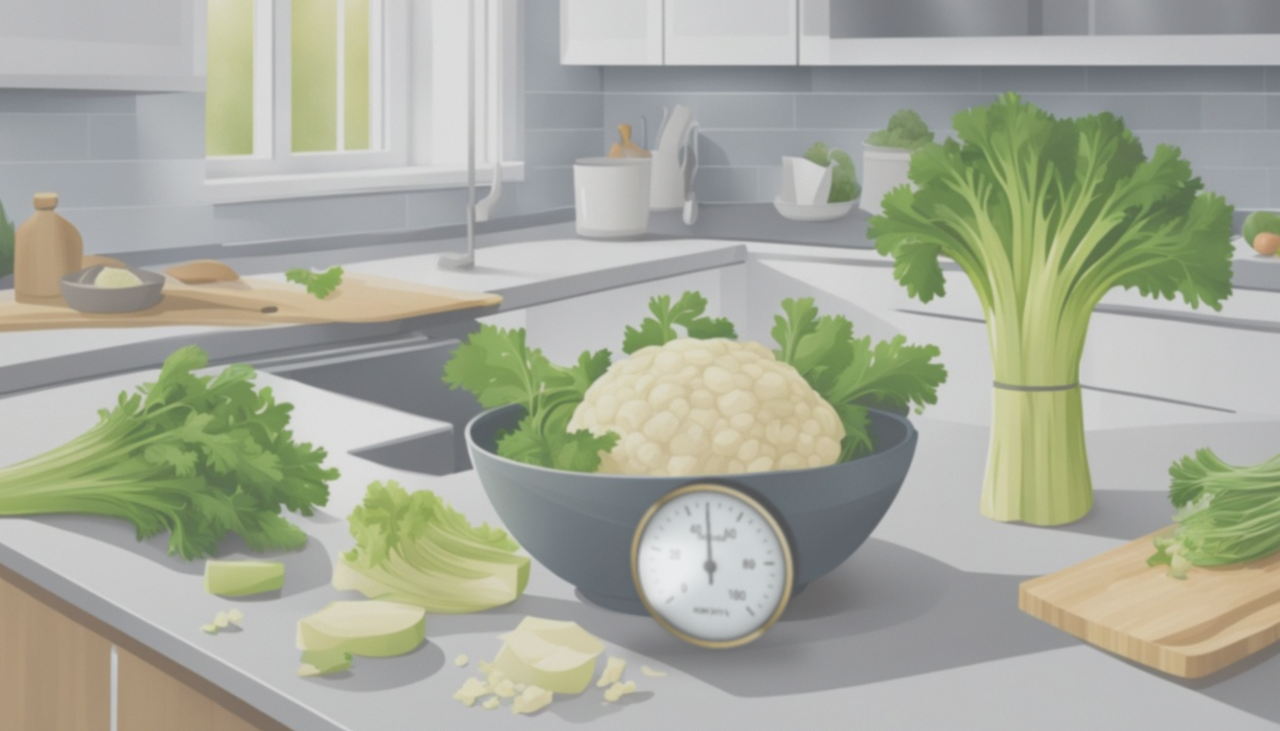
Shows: 48 (%)
